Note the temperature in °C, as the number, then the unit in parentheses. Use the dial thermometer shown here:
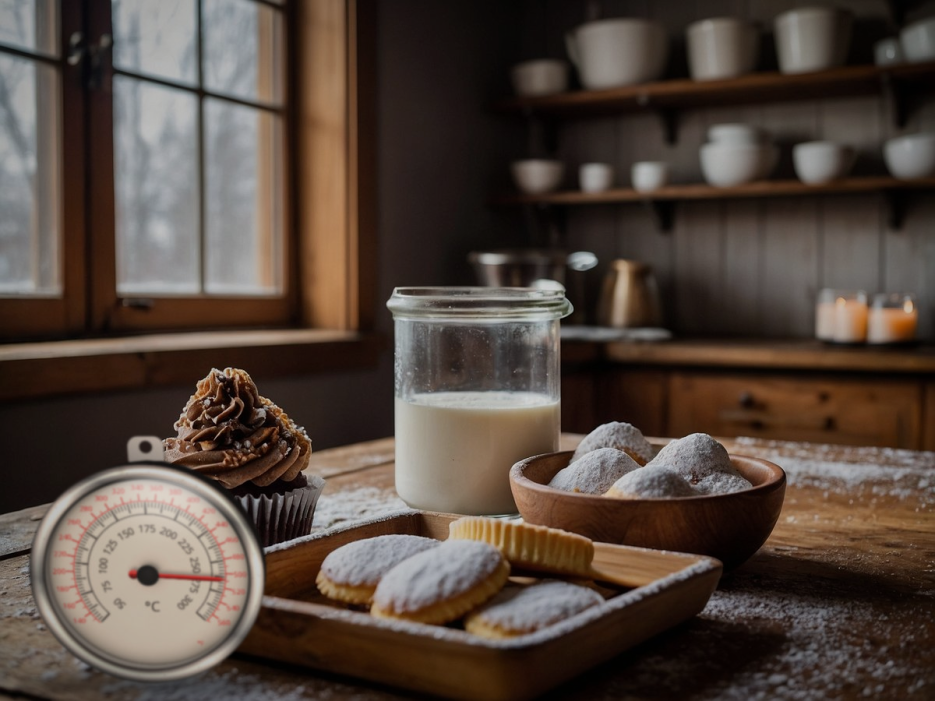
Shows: 262.5 (°C)
